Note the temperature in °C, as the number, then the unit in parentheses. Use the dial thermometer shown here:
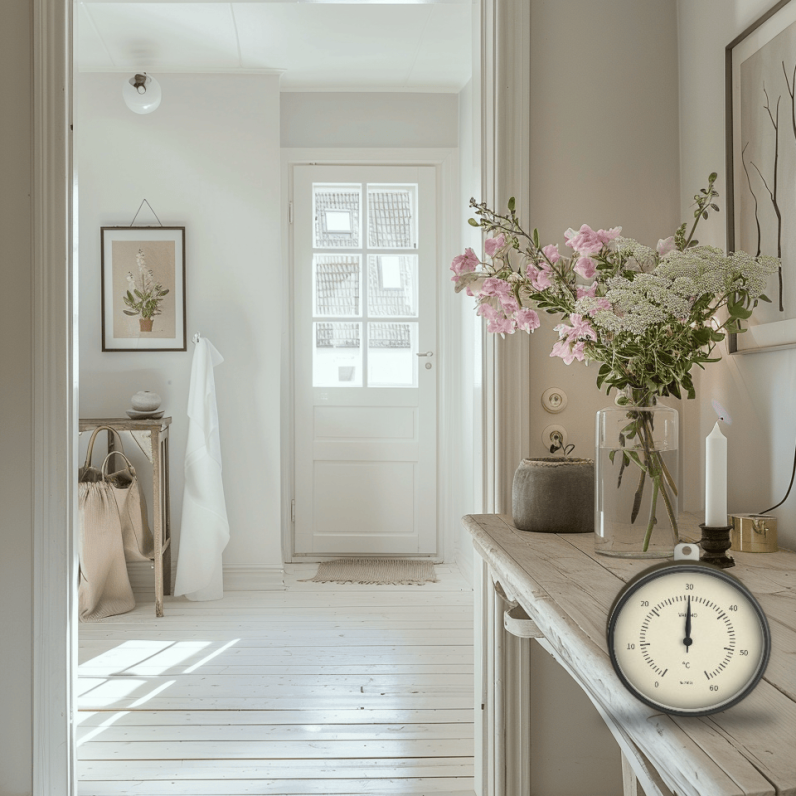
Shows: 30 (°C)
